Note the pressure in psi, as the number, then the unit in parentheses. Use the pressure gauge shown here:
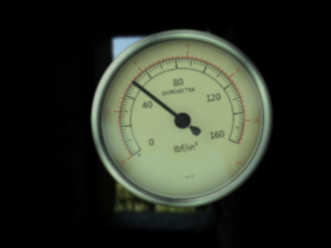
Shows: 50 (psi)
